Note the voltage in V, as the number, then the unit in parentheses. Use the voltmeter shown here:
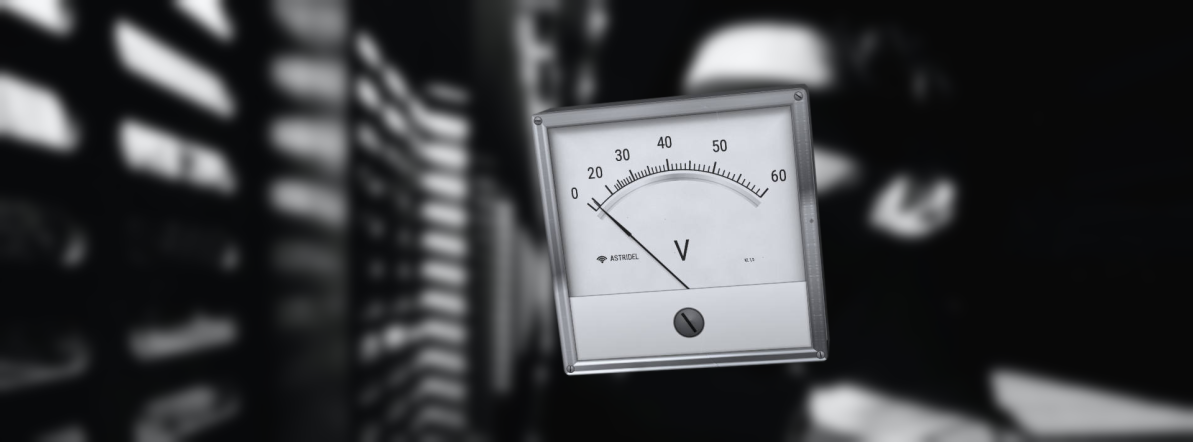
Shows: 10 (V)
